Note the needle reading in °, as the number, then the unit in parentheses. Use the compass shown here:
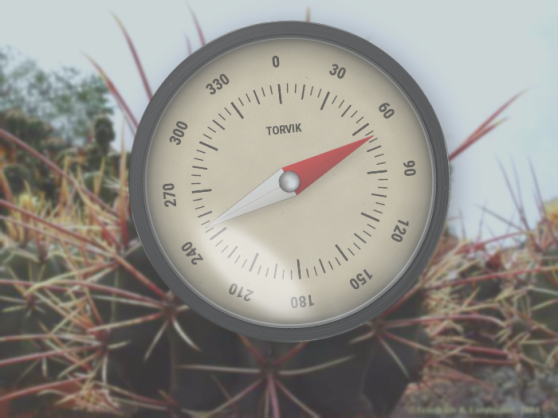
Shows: 67.5 (°)
